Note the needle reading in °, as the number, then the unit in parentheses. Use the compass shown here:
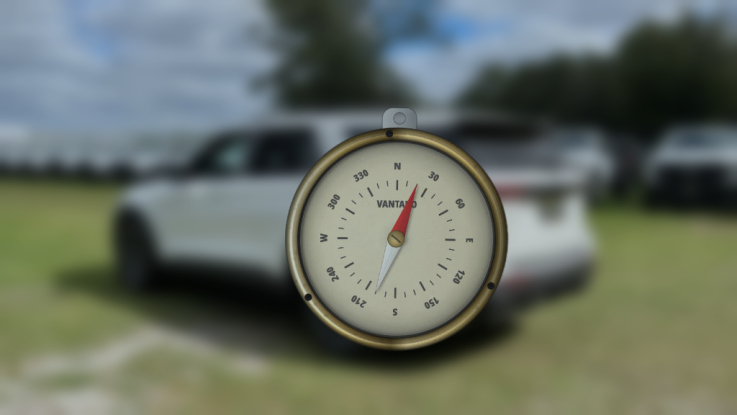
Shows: 20 (°)
